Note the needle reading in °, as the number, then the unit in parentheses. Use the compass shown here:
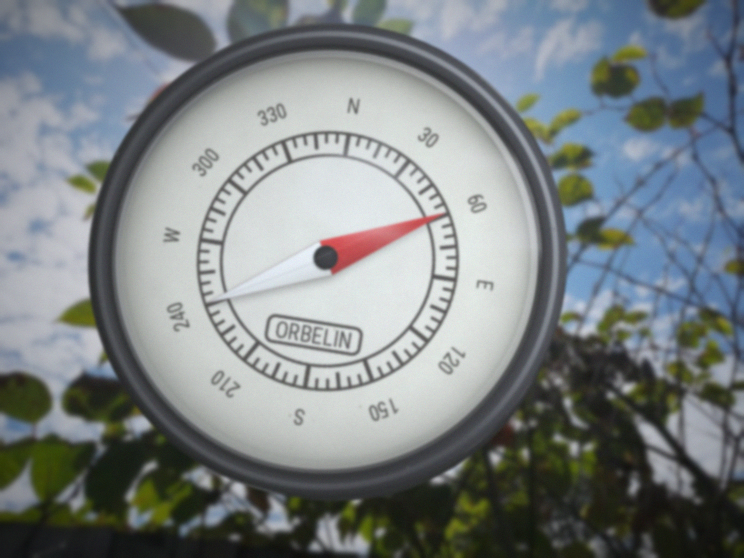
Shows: 60 (°)
